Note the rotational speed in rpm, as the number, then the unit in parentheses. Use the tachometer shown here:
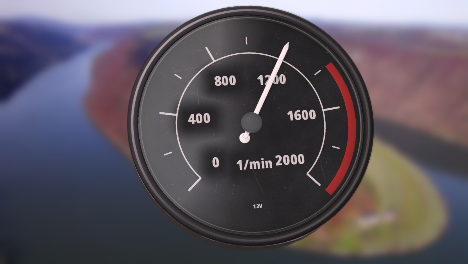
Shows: 1200 (rpm)
